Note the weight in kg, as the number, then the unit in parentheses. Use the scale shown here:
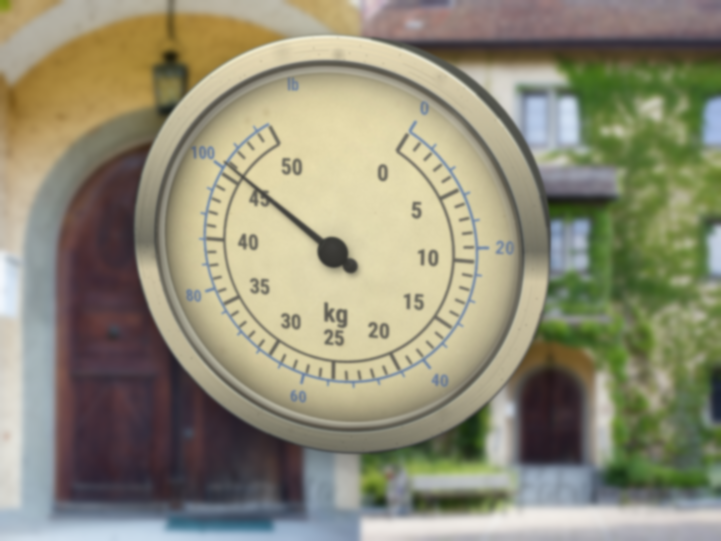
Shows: 46 (kg)
